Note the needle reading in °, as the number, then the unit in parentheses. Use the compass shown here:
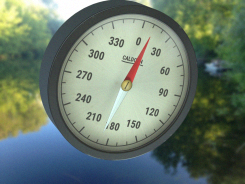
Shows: 10 (°)
